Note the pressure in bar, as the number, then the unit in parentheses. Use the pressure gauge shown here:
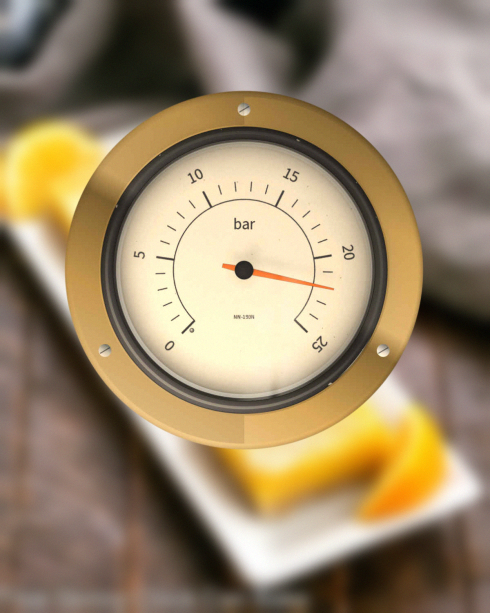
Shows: 22 (bar)
